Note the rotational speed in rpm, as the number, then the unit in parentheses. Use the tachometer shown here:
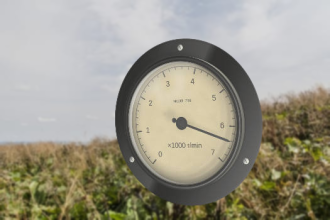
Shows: 6400 (rpm)
